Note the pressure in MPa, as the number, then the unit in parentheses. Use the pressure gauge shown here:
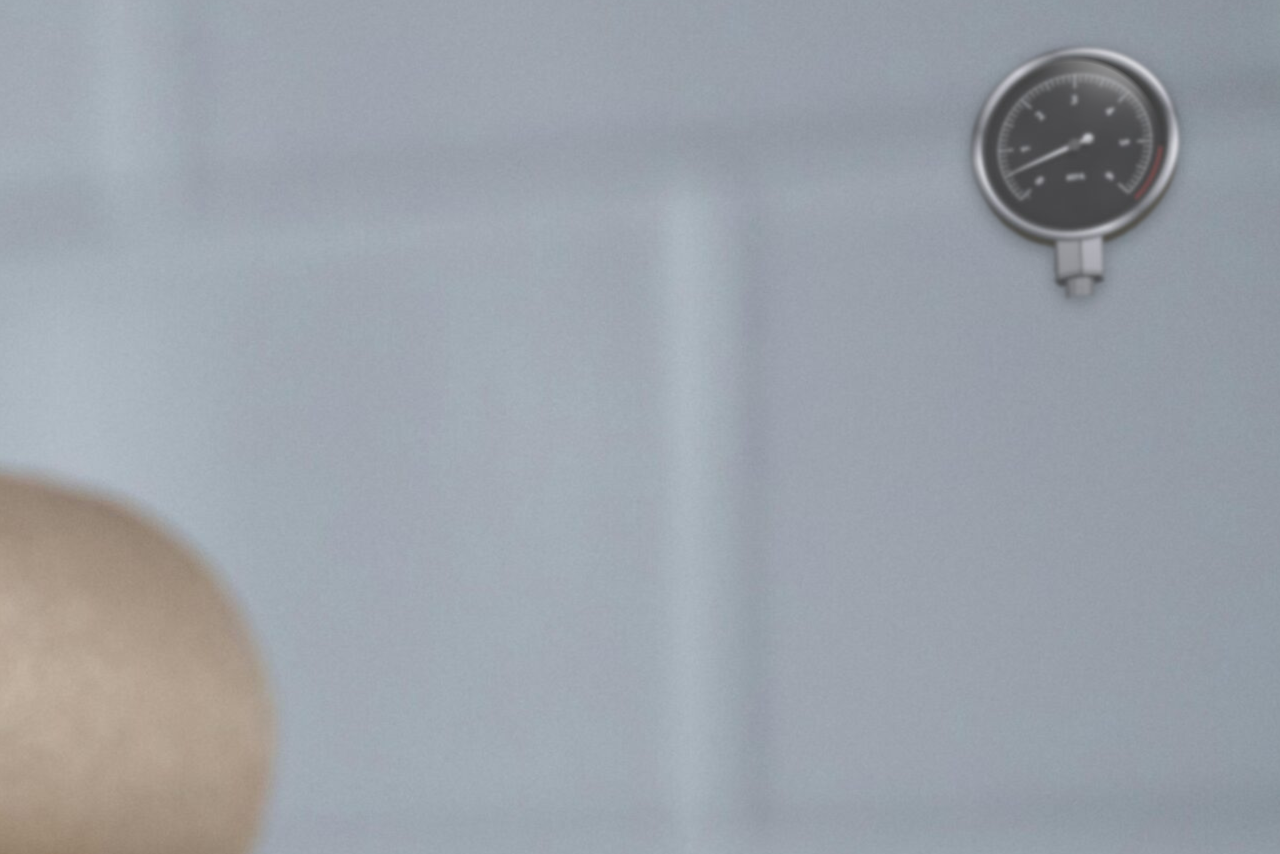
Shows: 0.5 (MPa)
